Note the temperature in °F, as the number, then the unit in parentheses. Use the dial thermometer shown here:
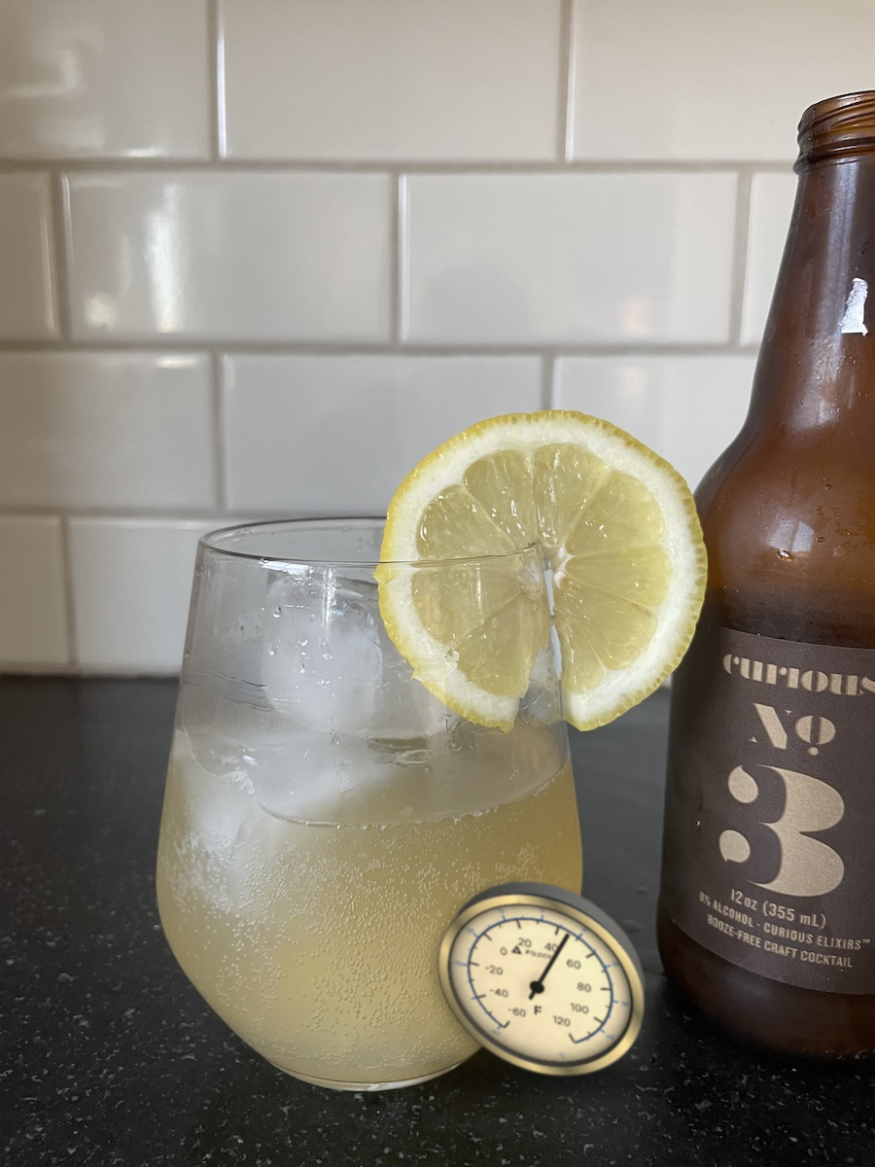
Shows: 45 (°F)
